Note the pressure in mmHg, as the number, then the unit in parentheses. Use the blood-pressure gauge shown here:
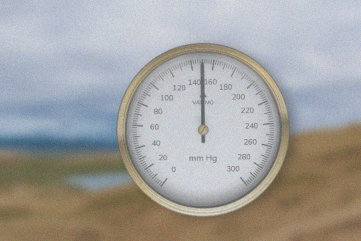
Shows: 150 (mmHg)
